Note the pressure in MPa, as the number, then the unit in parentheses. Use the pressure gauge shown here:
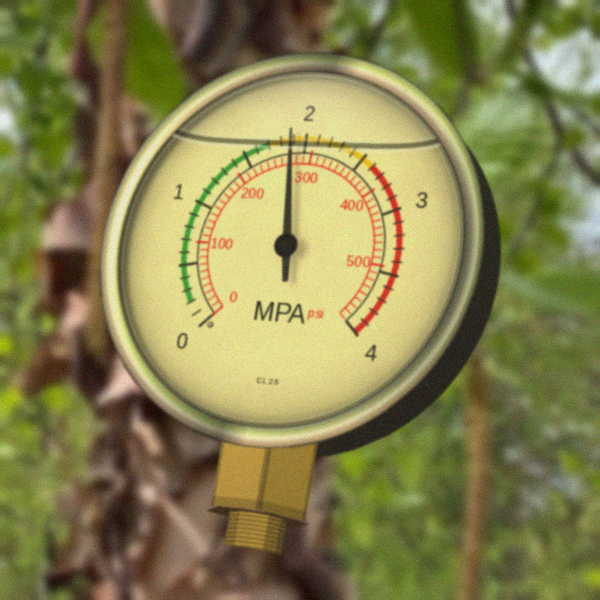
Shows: 1.9 (MPa)
